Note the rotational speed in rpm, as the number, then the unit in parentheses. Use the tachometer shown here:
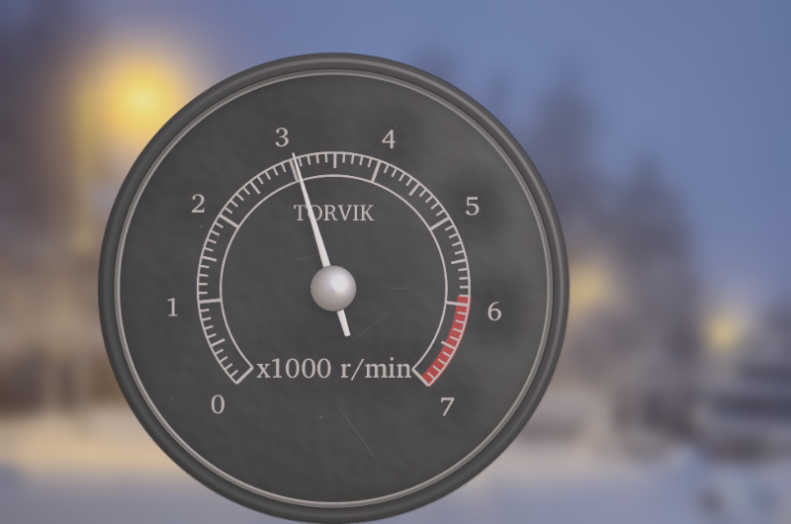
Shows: 3050 (rpm)
